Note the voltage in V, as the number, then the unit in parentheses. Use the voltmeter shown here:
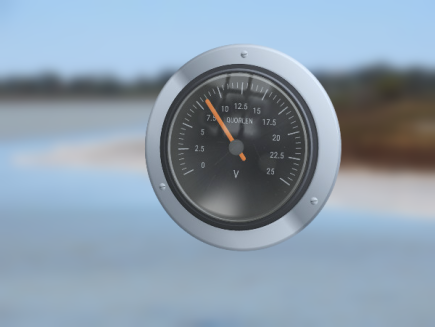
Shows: 8.5 (V)
